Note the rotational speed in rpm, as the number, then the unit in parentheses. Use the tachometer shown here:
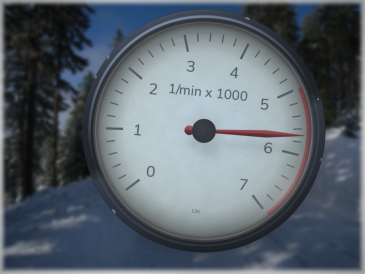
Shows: 5700 (rpm)
